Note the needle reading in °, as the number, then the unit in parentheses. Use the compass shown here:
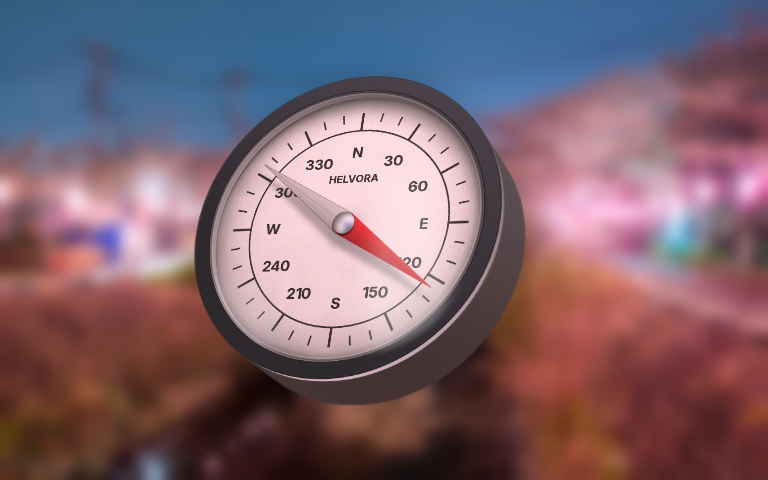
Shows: 125 (°)
